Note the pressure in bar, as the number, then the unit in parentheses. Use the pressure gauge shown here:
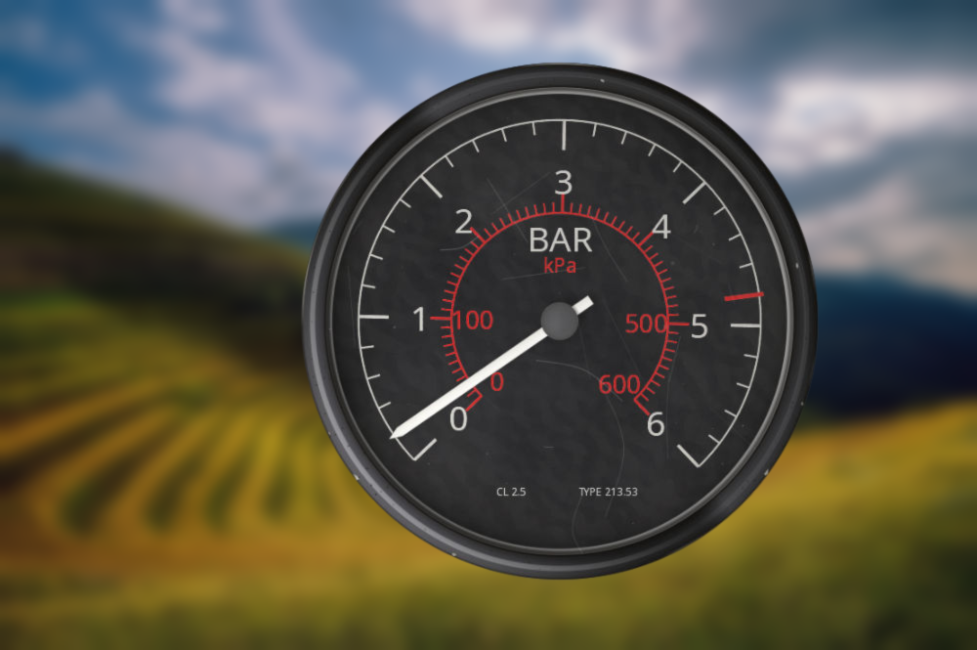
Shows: 0.2 (bar)
